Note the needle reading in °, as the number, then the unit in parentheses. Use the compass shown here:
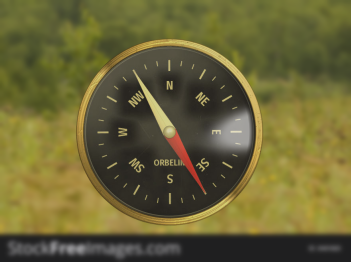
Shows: 150 (°)
